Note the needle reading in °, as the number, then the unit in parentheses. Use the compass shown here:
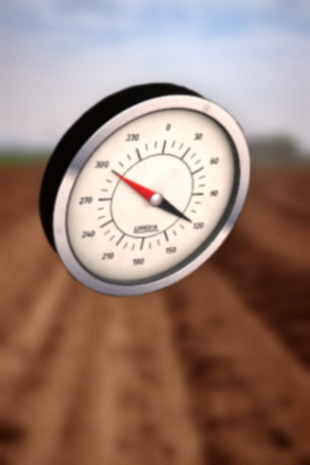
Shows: 300 (°)
